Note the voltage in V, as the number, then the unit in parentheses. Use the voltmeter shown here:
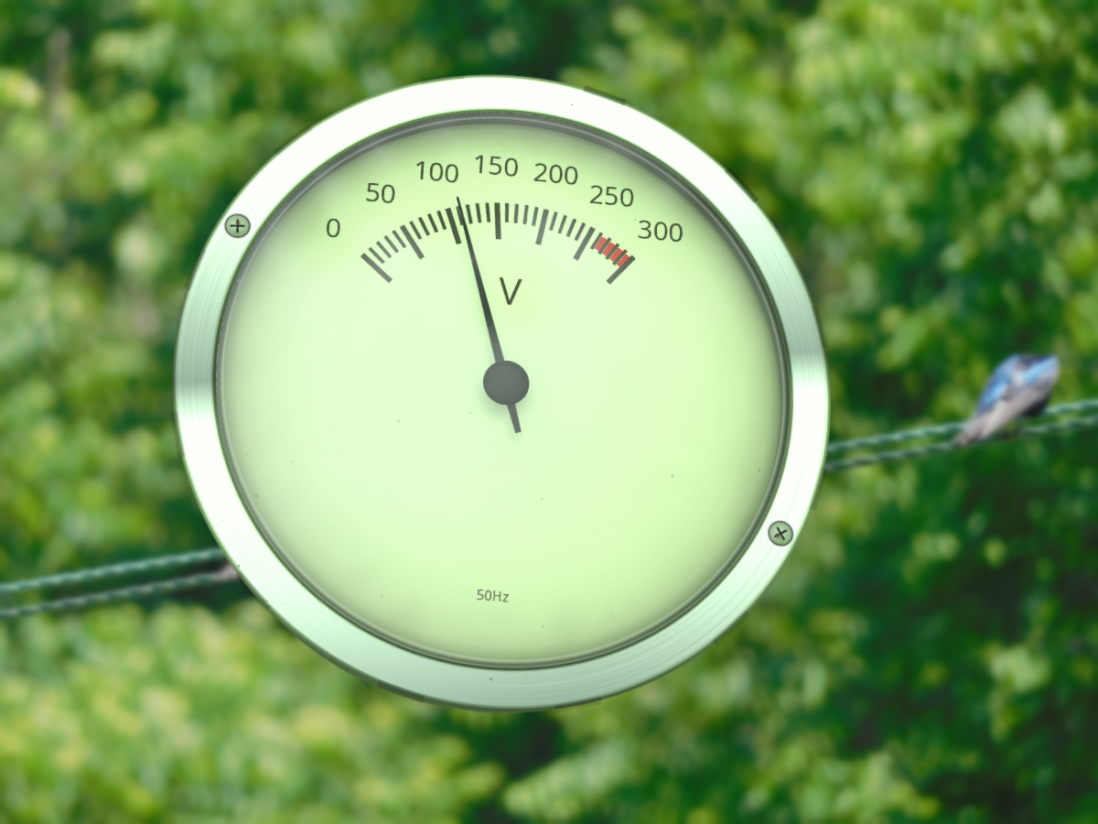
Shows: 110 (V)
